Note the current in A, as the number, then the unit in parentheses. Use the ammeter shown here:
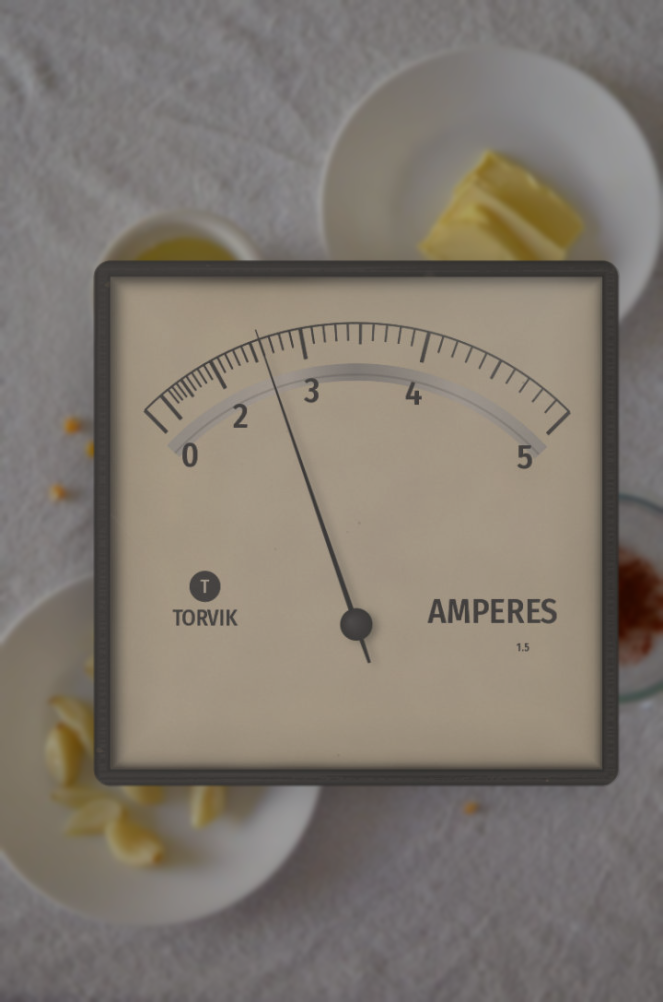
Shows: 2.6 (A)
